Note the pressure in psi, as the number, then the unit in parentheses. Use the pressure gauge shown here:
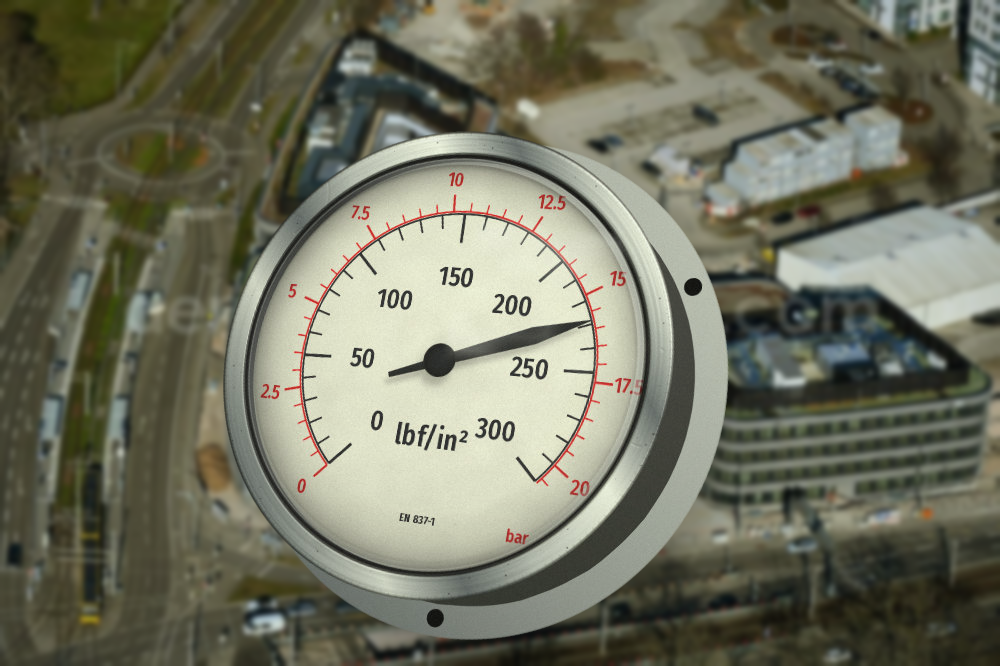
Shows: 230 (psi)
